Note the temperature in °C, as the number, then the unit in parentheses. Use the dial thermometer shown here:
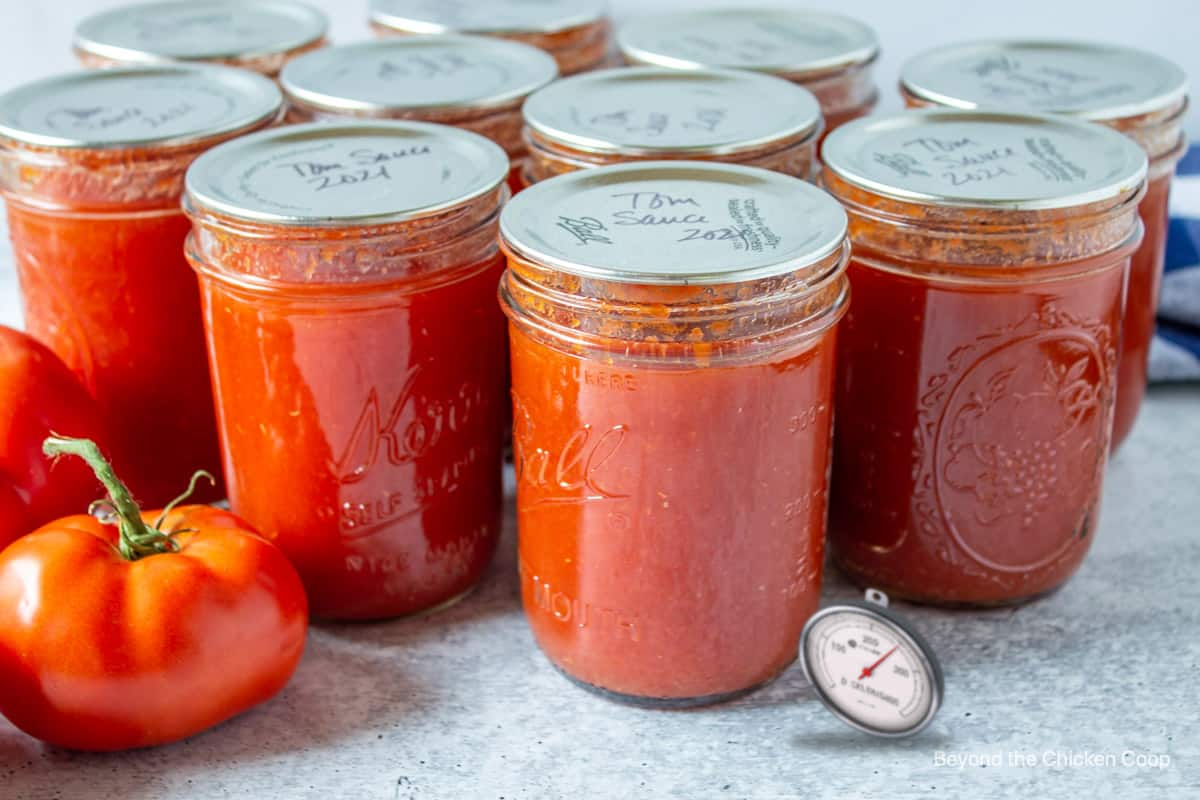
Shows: 250 (°C)
